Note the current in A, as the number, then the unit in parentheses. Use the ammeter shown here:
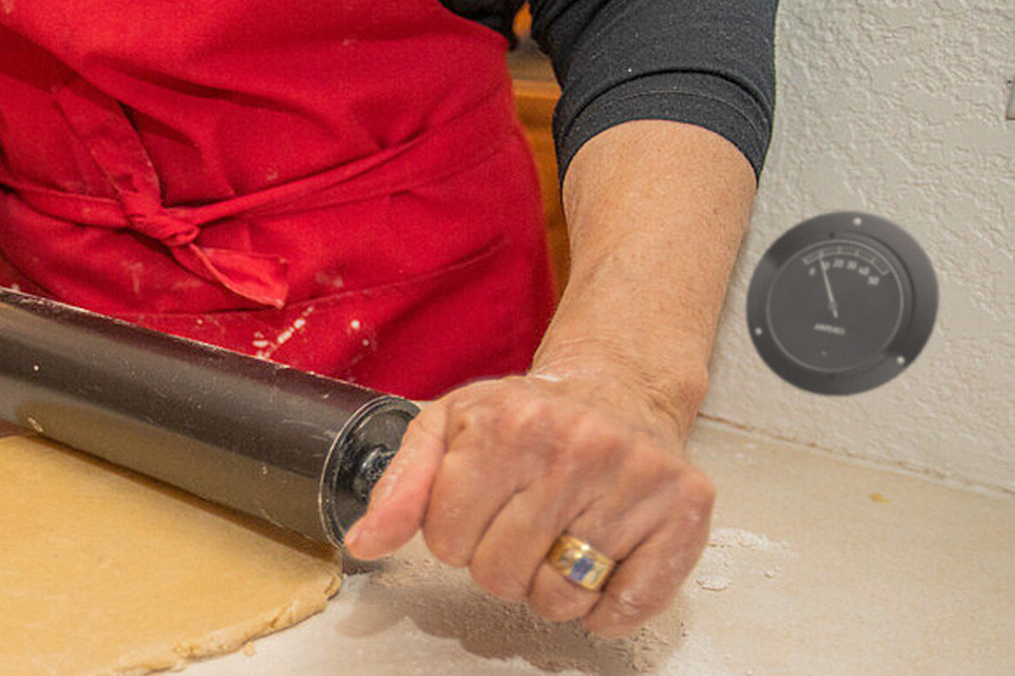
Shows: 10 (A)
